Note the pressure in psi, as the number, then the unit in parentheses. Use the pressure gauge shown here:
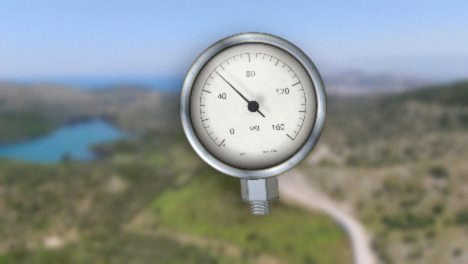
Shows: 55 (psi)
